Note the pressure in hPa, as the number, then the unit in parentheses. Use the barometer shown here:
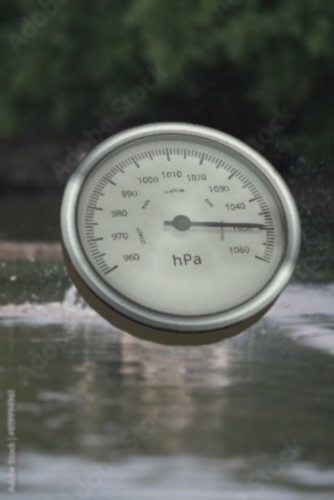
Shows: 1050 (hPa)
